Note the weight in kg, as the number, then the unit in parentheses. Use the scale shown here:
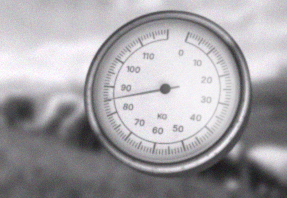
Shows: 85 (kg)
